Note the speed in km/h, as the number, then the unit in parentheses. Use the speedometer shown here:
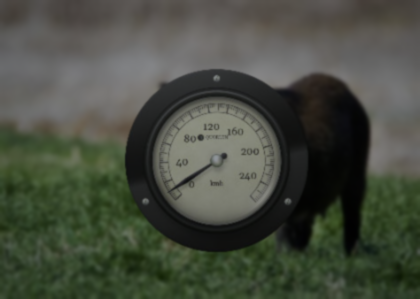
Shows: 10 (km/h)
